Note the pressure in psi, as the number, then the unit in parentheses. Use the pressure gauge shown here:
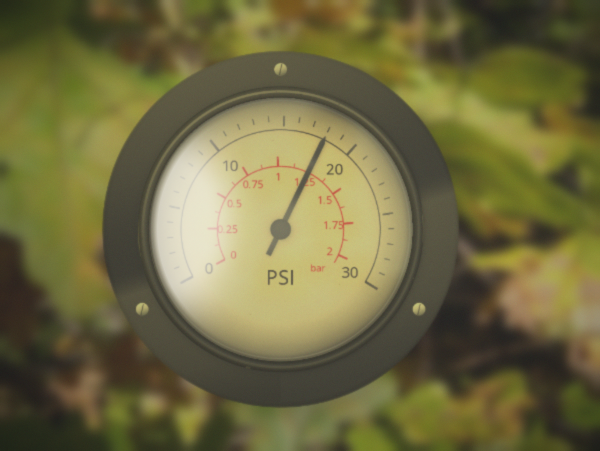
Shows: 18 (psi)
